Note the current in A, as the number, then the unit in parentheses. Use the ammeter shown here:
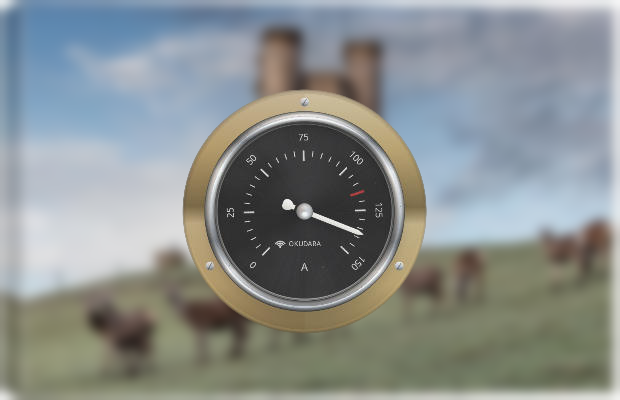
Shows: 137.5 (A)
